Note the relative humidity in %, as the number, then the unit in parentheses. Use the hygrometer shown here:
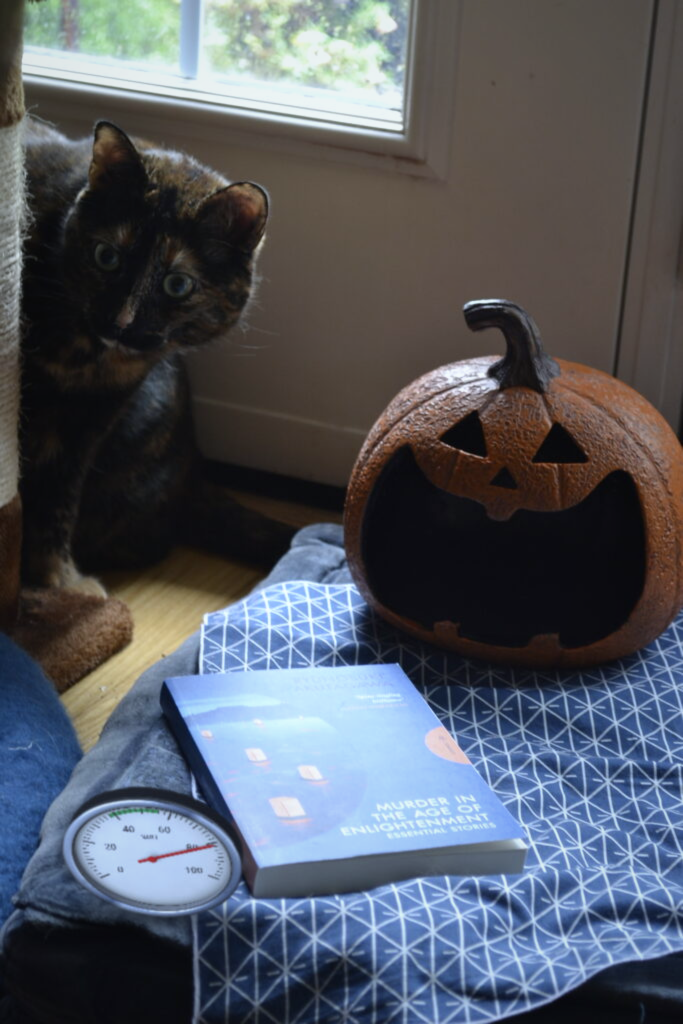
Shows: 80 (%)
